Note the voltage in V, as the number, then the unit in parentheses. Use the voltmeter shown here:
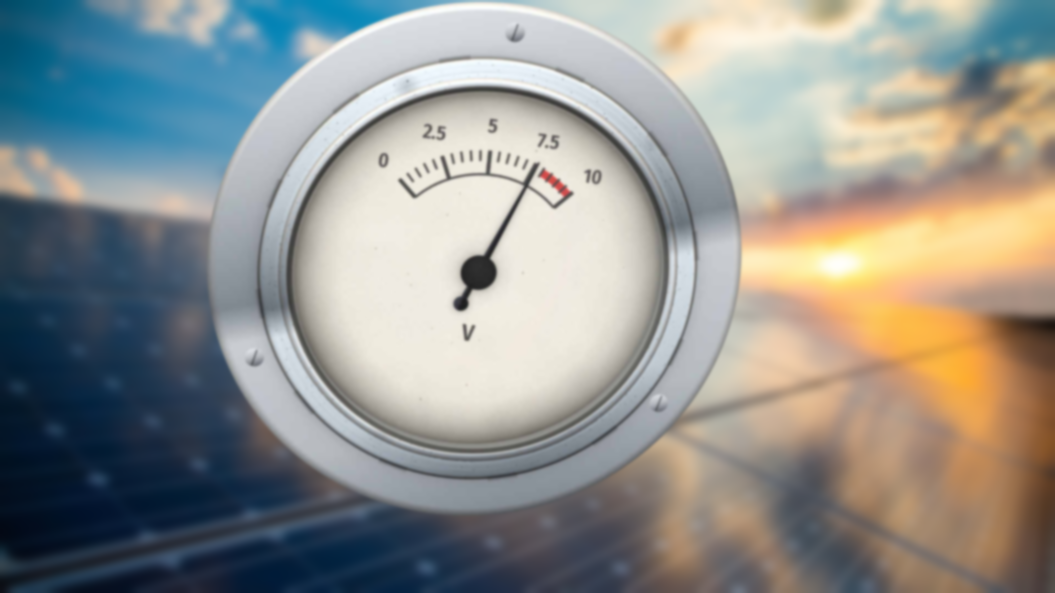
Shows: 7.5 (V)
